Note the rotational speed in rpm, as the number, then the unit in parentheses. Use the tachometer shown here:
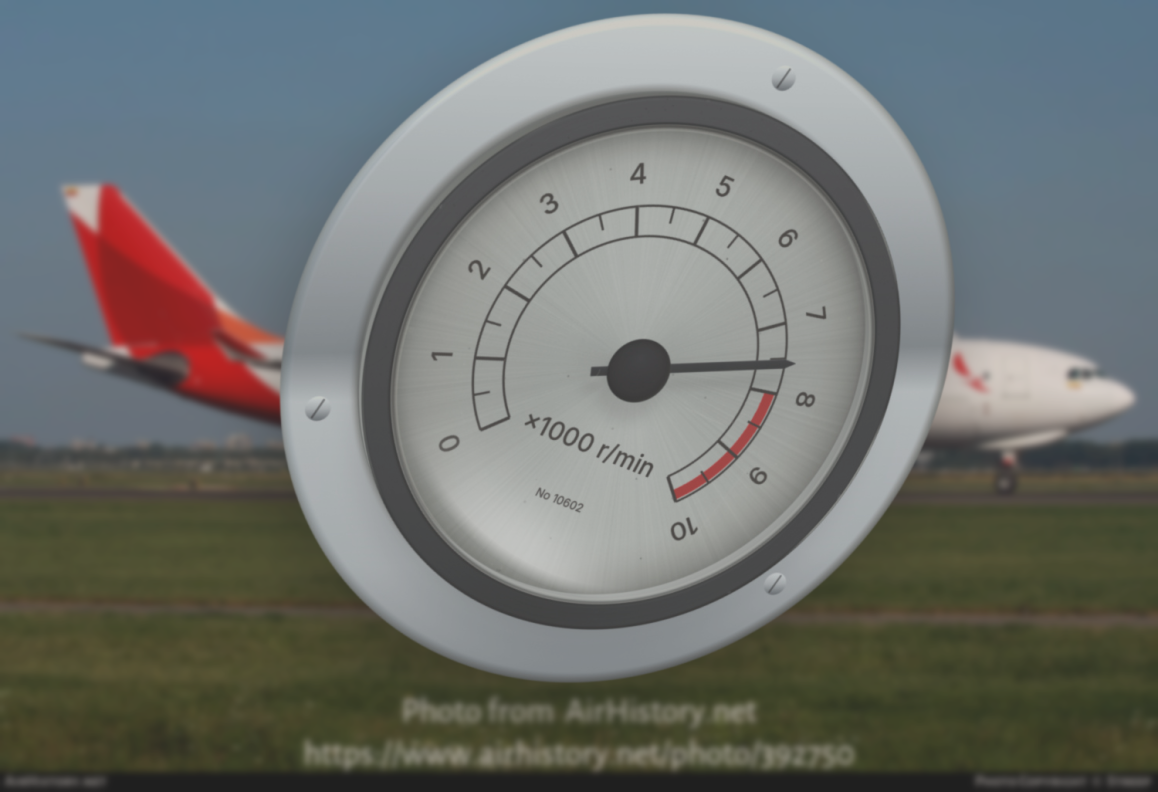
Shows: 7500 (rpm)
